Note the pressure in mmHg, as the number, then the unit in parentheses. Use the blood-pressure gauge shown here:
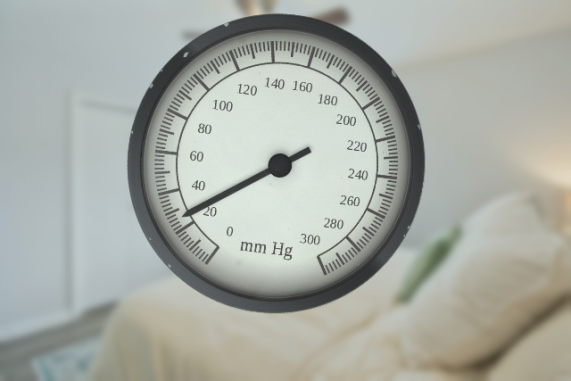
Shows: 26 (mmHg)
